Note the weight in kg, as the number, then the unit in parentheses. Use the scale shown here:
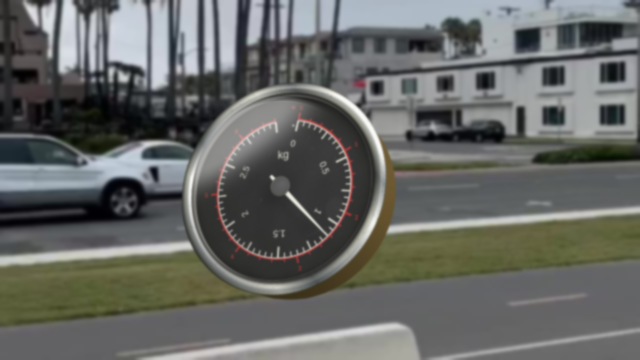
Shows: 1.1 (kg)
